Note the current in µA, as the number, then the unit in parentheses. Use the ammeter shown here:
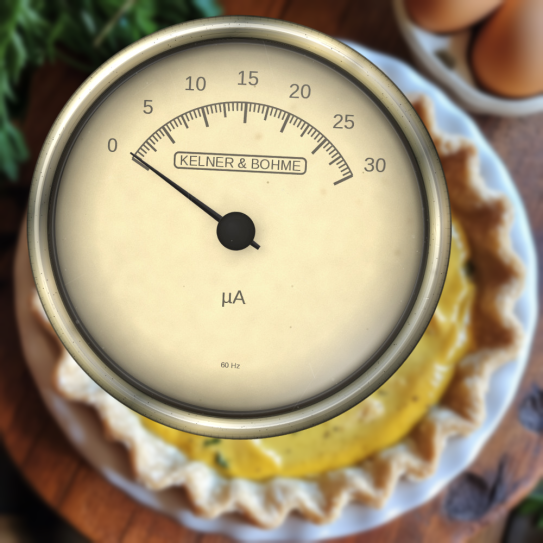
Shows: 0.5 (µA)
